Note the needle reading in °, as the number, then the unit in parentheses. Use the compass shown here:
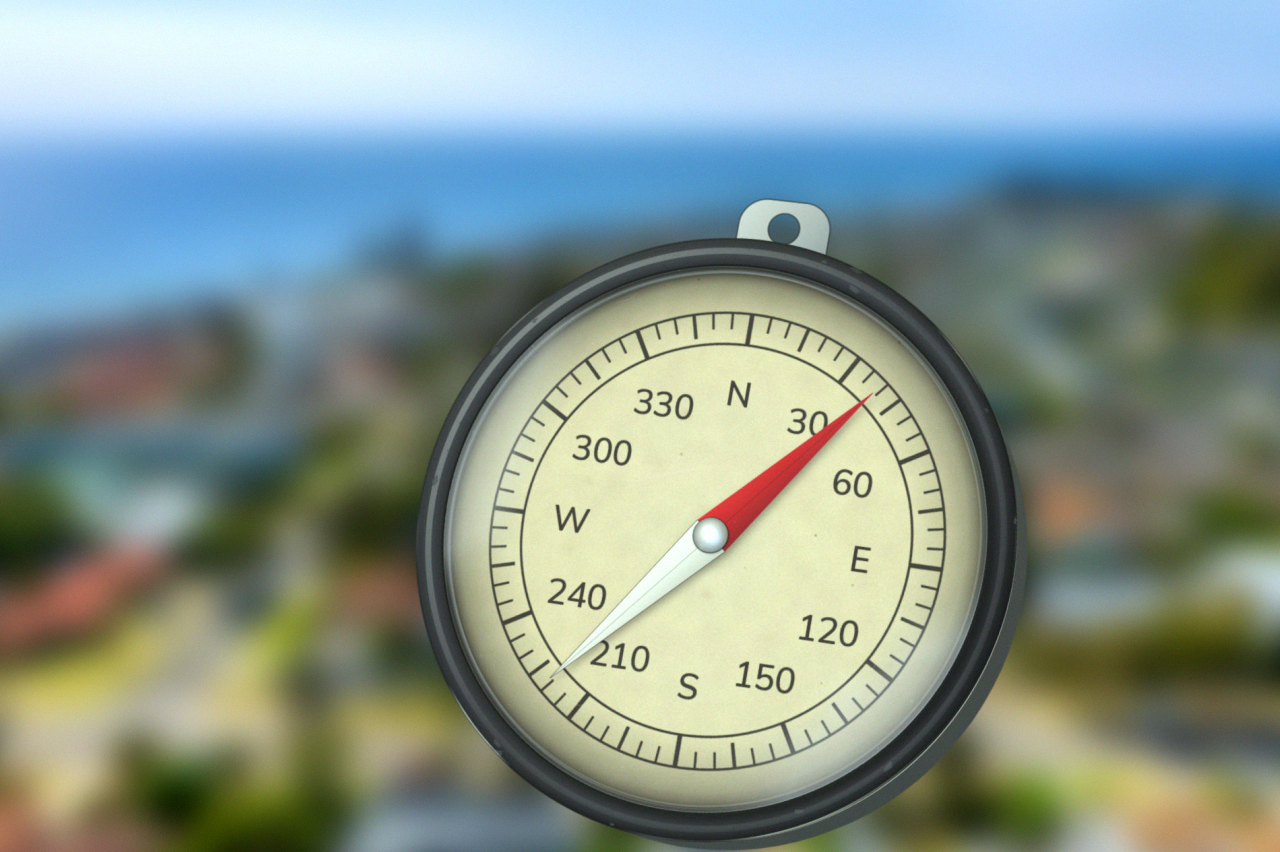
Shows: 40 (°)
